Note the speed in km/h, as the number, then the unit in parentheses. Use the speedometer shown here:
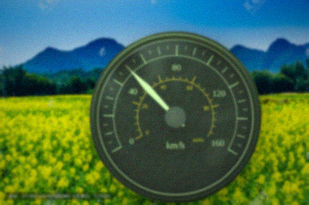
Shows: 50 (km/h)
